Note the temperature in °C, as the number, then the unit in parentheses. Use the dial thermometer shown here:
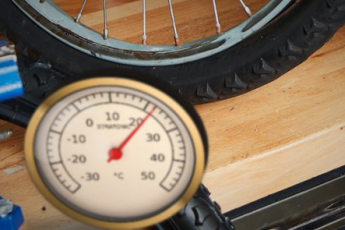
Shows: 22 (°C)
